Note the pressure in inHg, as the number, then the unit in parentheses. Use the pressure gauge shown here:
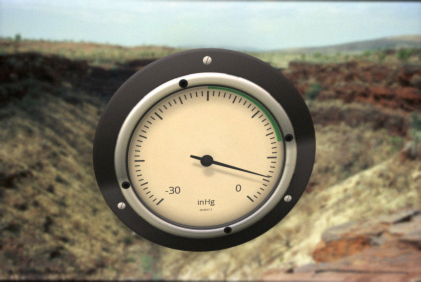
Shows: -3 (inHg)
